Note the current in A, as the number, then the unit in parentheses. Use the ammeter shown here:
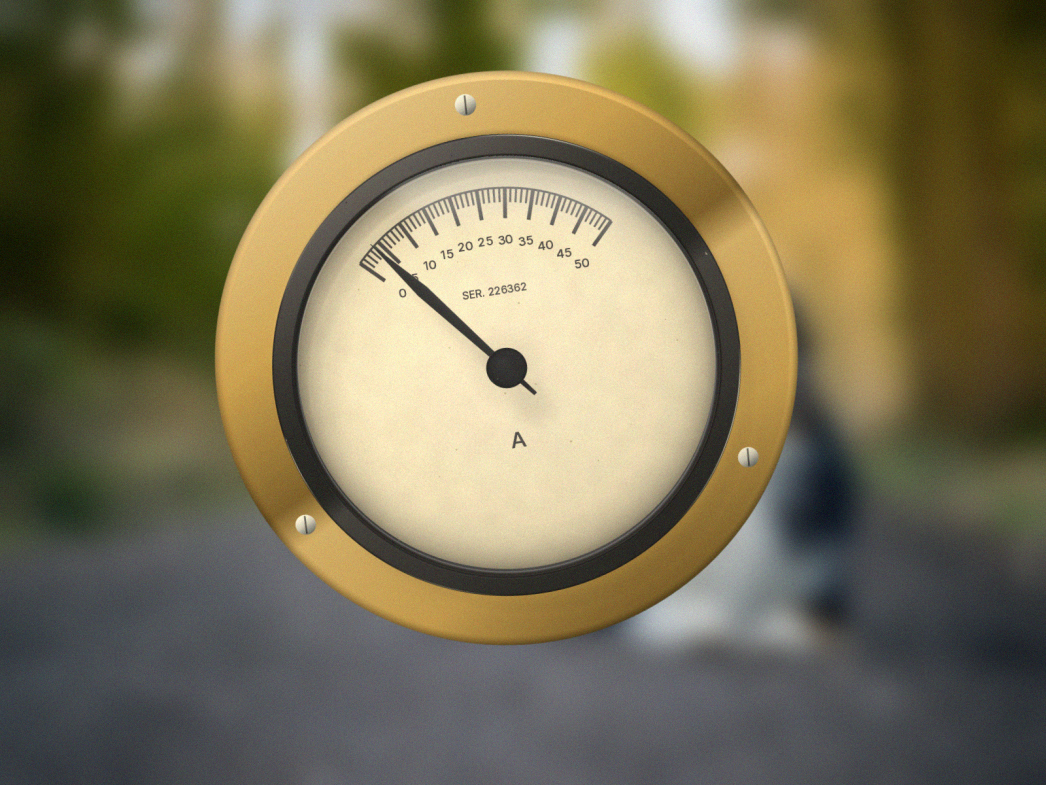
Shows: 4 (A)
